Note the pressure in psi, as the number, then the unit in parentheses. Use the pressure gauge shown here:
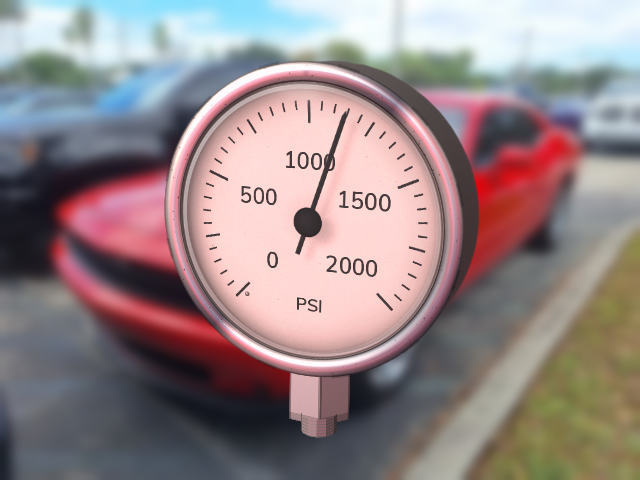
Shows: 1150 (psi)
